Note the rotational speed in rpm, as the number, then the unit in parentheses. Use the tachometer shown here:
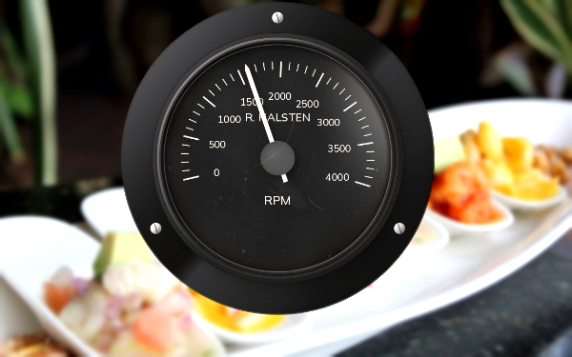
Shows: 1600 (rpm)
